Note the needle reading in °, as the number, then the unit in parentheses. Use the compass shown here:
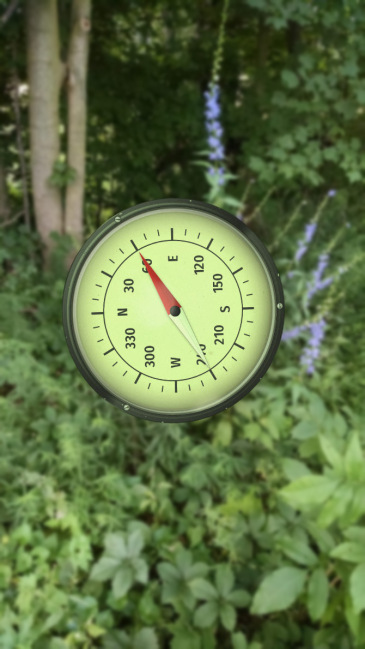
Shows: 60 (°)
